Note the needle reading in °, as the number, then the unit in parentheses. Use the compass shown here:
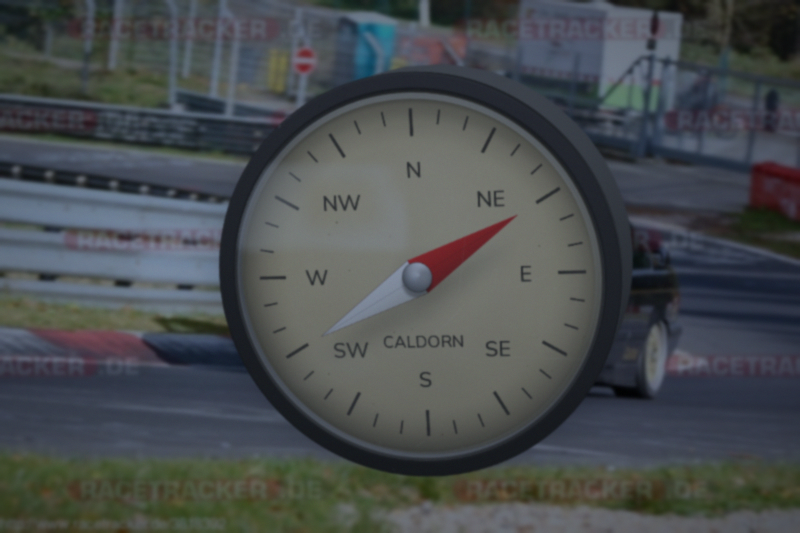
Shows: 60 (°)
